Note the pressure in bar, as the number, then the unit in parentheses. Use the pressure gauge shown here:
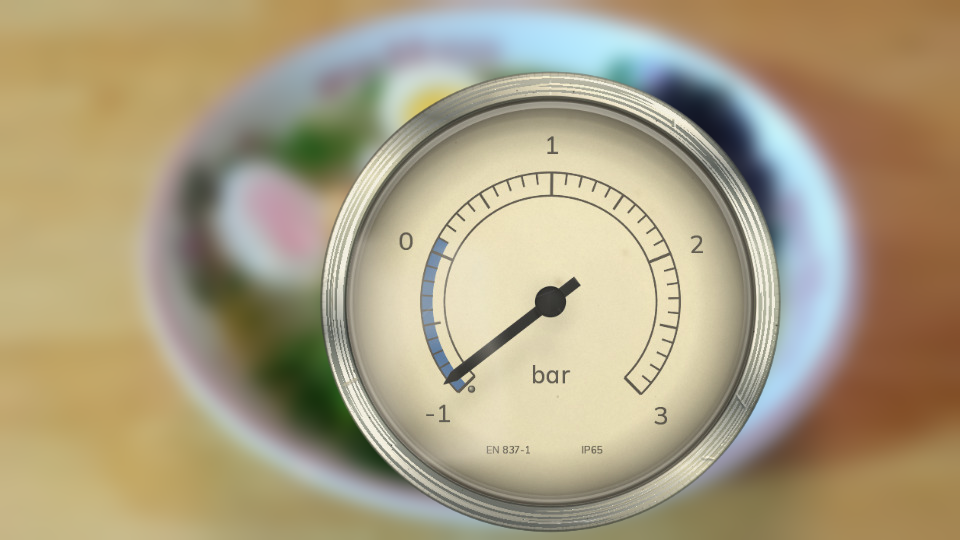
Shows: -0.9 (bar)
